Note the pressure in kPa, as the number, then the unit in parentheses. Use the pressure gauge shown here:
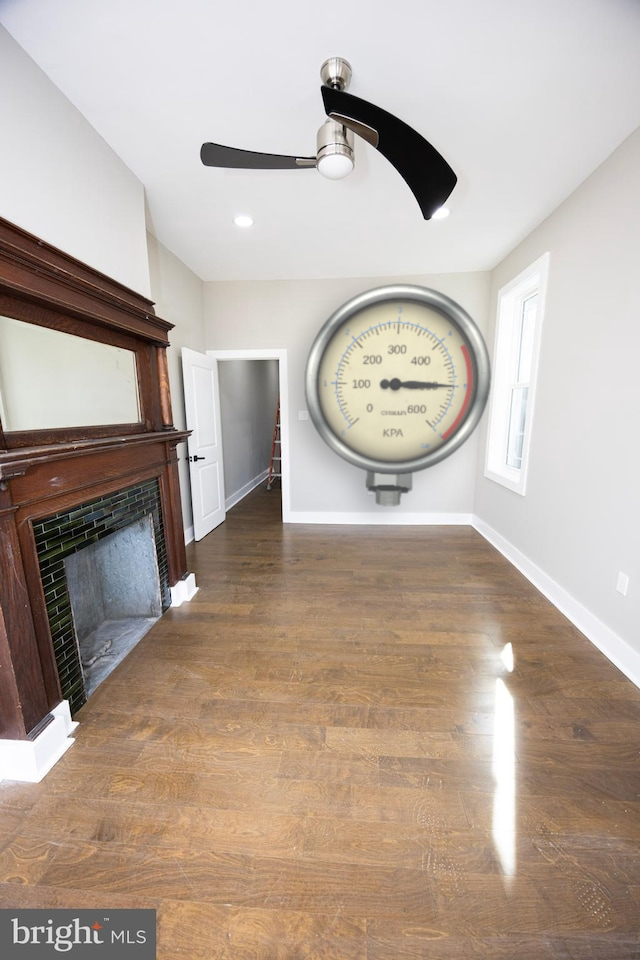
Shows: 500 (kPa)
